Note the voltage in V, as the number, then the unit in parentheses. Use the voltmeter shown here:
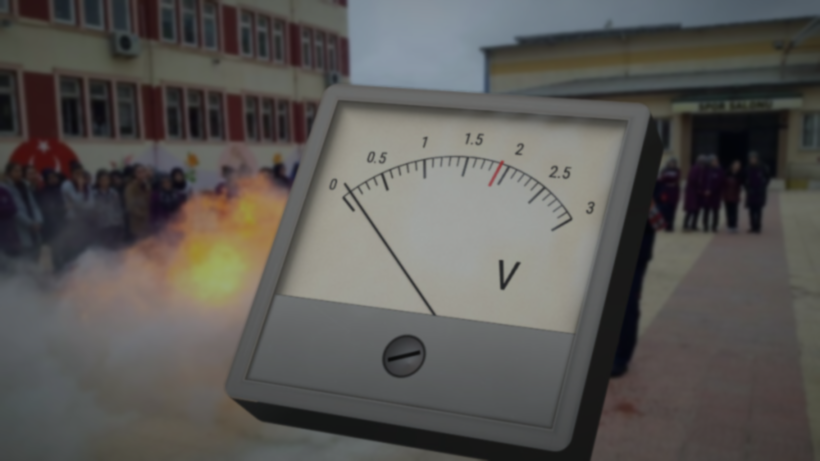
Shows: 0.1 (V)
